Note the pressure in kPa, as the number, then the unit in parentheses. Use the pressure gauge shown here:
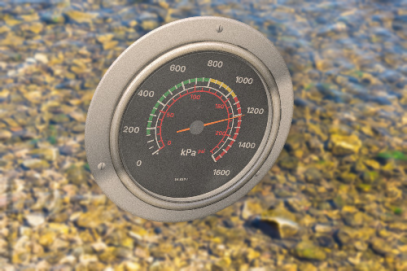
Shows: 1200 (kPa)
